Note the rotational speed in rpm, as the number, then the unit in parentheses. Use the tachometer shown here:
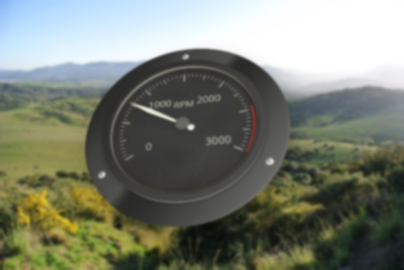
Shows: 750 (rpm)
